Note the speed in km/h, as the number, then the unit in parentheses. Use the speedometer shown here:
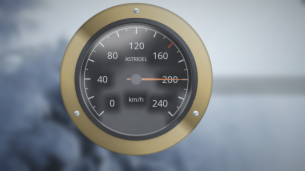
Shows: 200 (km/h)
